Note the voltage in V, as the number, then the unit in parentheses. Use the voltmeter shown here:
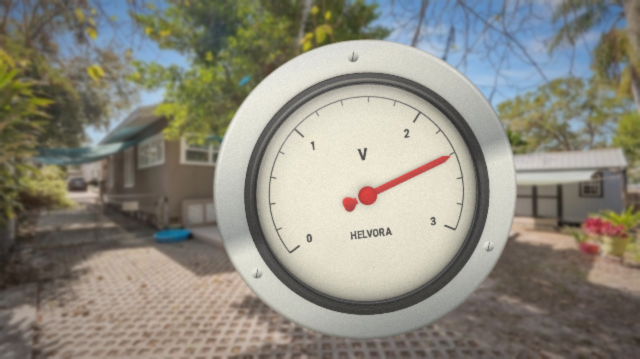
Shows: 2.4 (V)
